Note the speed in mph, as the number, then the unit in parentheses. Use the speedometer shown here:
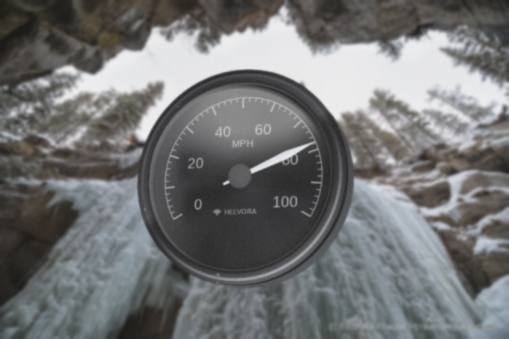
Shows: 78 (mph)
